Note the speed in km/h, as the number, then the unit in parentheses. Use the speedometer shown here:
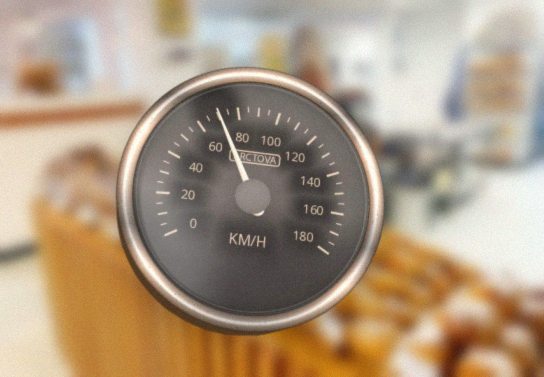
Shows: 70 (km/h)
